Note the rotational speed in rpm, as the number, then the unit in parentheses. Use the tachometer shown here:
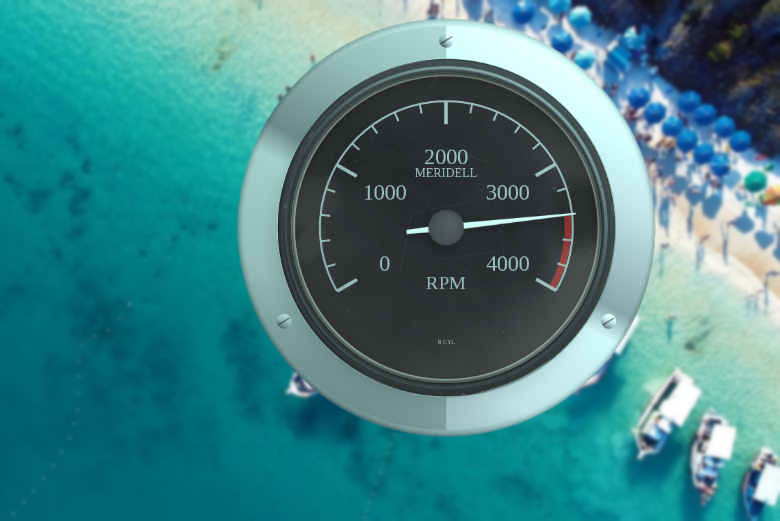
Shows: 3400 (rpm)
